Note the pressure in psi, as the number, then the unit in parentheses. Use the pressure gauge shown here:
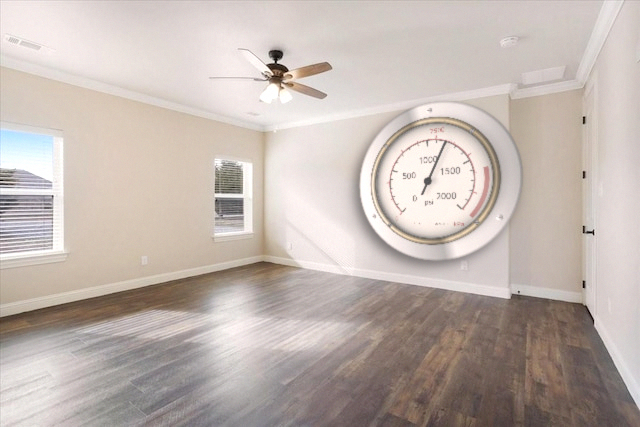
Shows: 1200 (psi)
